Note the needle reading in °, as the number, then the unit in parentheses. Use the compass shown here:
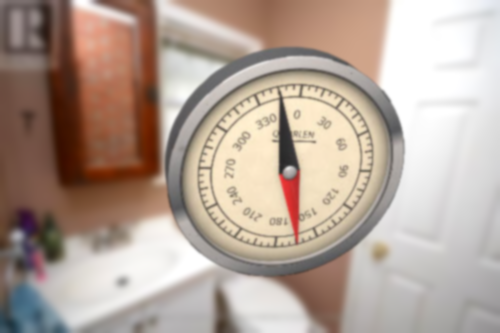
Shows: 165 (°)
